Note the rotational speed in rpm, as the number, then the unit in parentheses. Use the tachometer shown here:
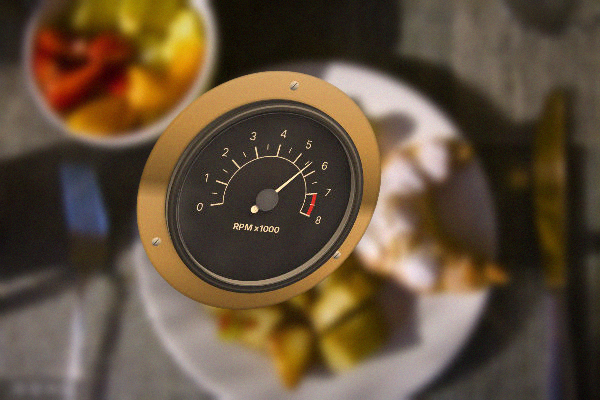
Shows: 5500 (rpm)
